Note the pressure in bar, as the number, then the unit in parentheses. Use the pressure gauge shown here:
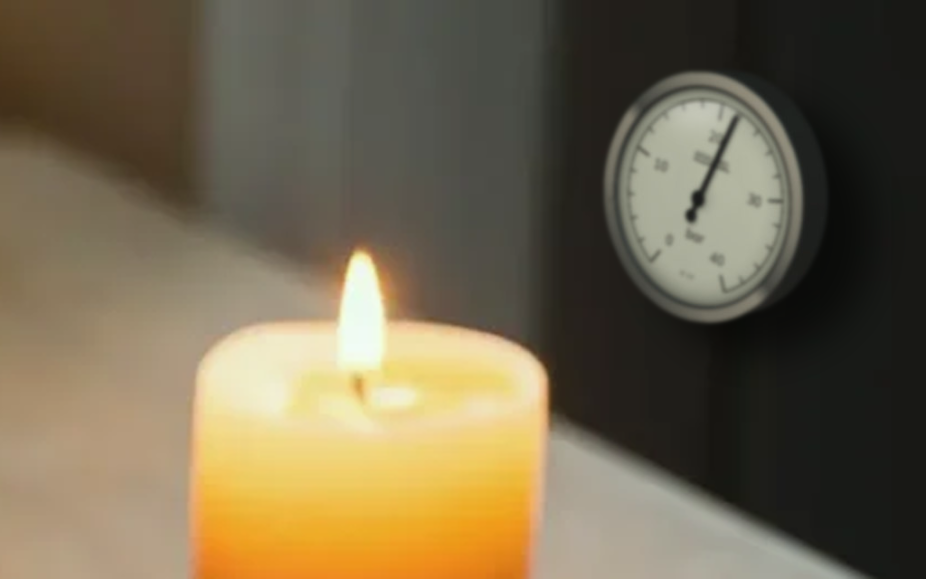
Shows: 22 (bar)
